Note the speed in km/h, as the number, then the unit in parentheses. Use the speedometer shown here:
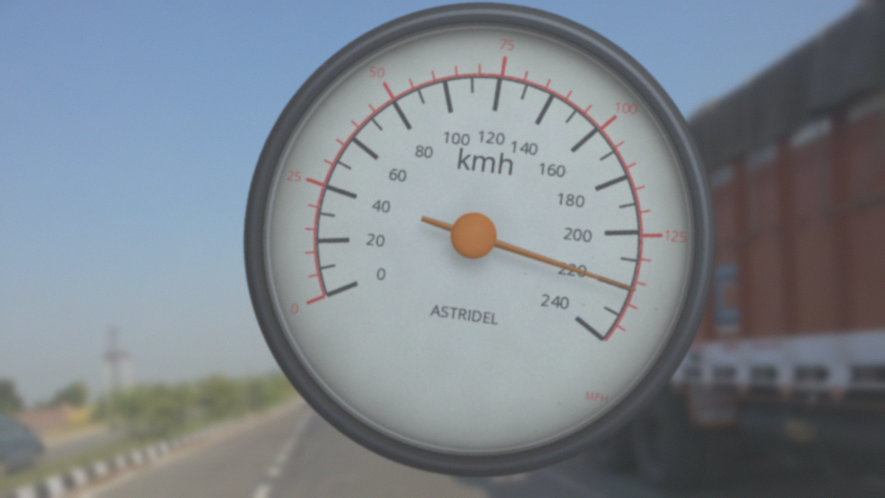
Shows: 220 (km/h)
